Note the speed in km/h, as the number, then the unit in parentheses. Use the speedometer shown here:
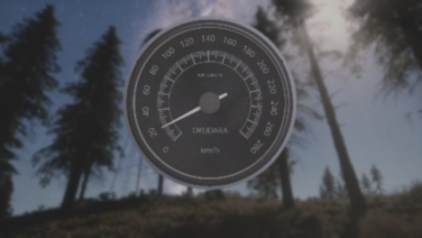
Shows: 20 (km/h)
